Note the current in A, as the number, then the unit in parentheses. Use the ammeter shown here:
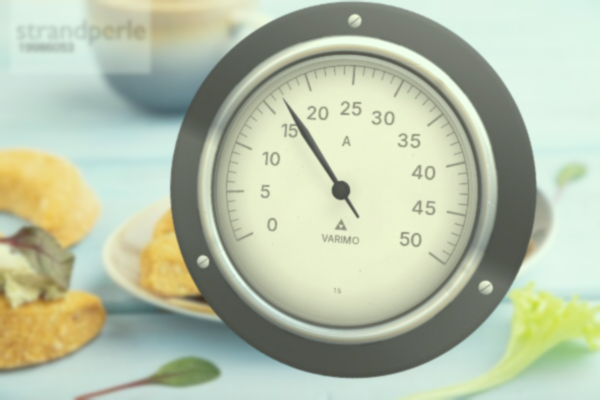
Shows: 17 (A)
